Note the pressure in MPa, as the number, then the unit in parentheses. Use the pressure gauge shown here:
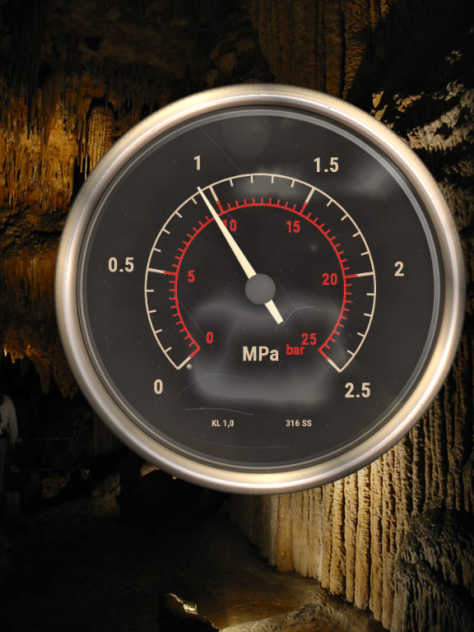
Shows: 0.95 (MPa)
